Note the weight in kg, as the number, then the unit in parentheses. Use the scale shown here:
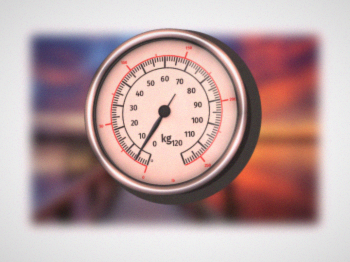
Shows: 5 (kg)
